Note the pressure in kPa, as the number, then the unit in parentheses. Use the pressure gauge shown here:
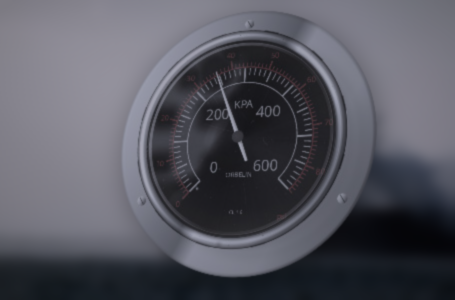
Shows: 250 (kPa)
